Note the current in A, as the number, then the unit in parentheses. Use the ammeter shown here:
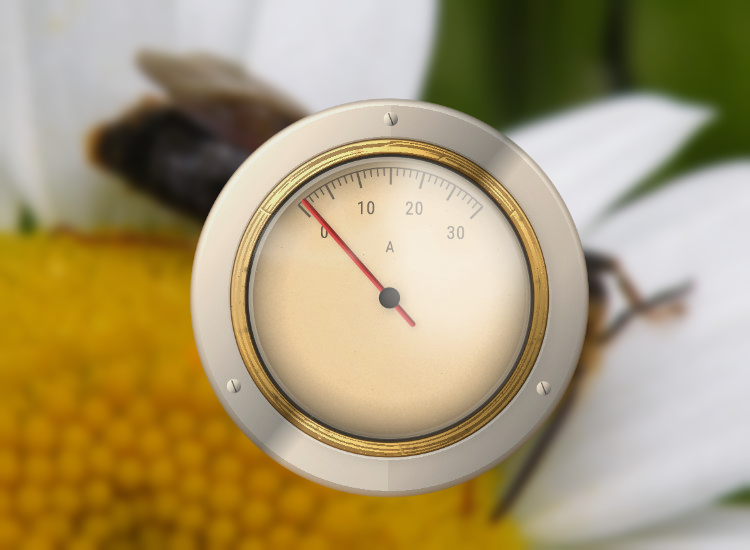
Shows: 1 (A)
